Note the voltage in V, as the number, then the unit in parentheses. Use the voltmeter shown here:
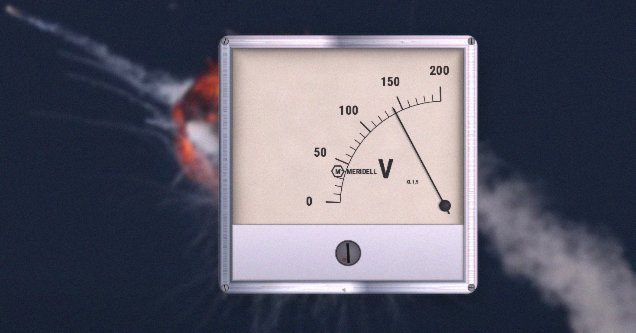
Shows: 140 (V)
